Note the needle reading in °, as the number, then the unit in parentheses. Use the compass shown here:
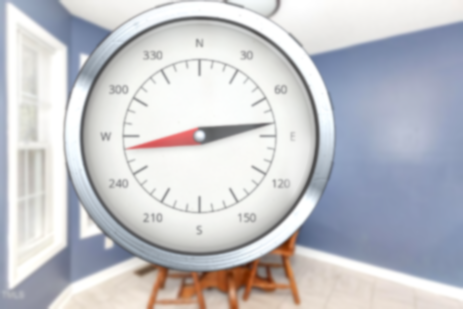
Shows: 260 (°)
